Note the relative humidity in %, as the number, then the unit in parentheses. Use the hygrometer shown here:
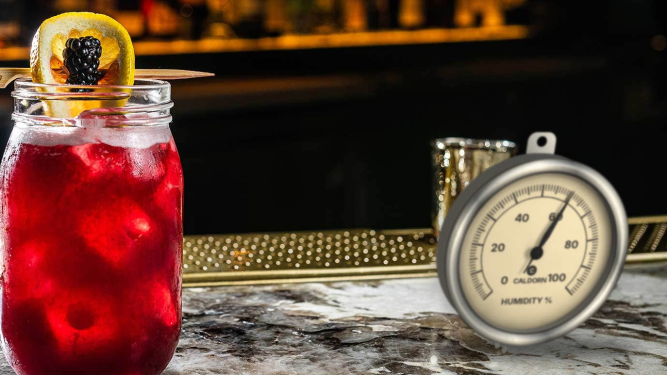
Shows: 60 (%)
